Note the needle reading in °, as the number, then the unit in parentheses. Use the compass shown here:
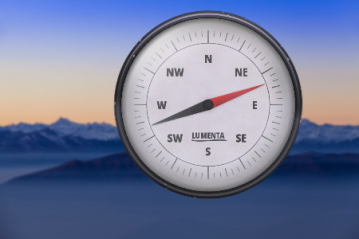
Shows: 70 (°)
